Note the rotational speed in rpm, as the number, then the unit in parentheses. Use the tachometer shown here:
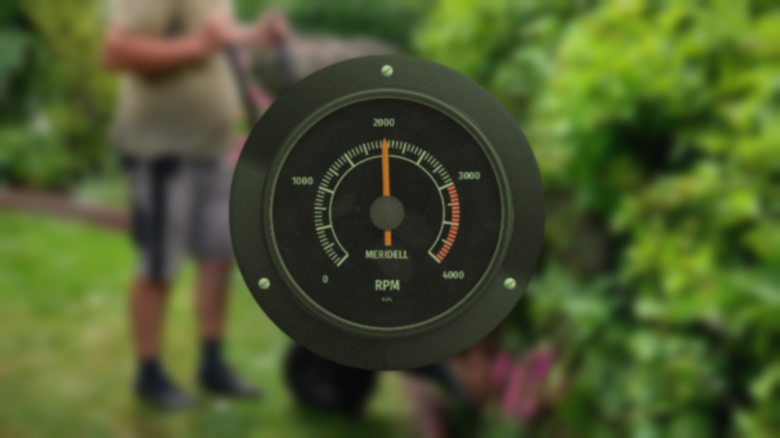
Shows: 2000 (rpm)
